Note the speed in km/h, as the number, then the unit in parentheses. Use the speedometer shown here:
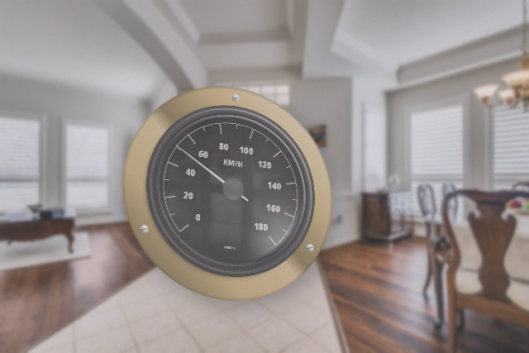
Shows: 50 (km/h)
